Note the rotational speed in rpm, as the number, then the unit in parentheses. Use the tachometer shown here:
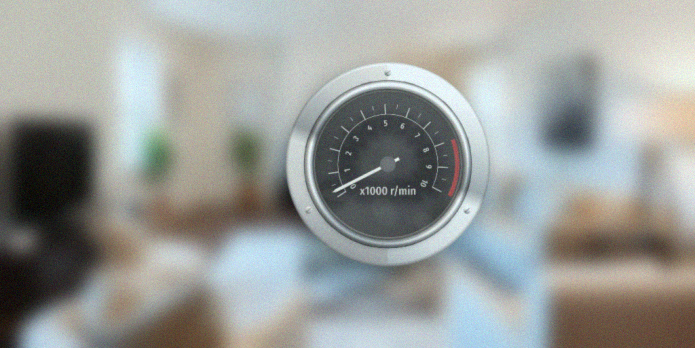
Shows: 250 (rpm)
